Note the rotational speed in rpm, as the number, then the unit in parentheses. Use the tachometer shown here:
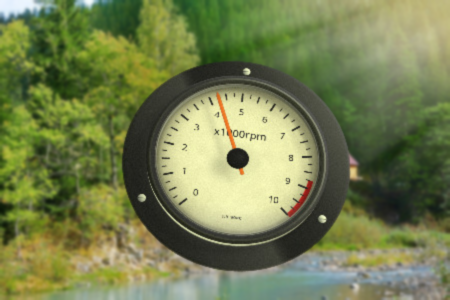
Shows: 4250 (rpm)
